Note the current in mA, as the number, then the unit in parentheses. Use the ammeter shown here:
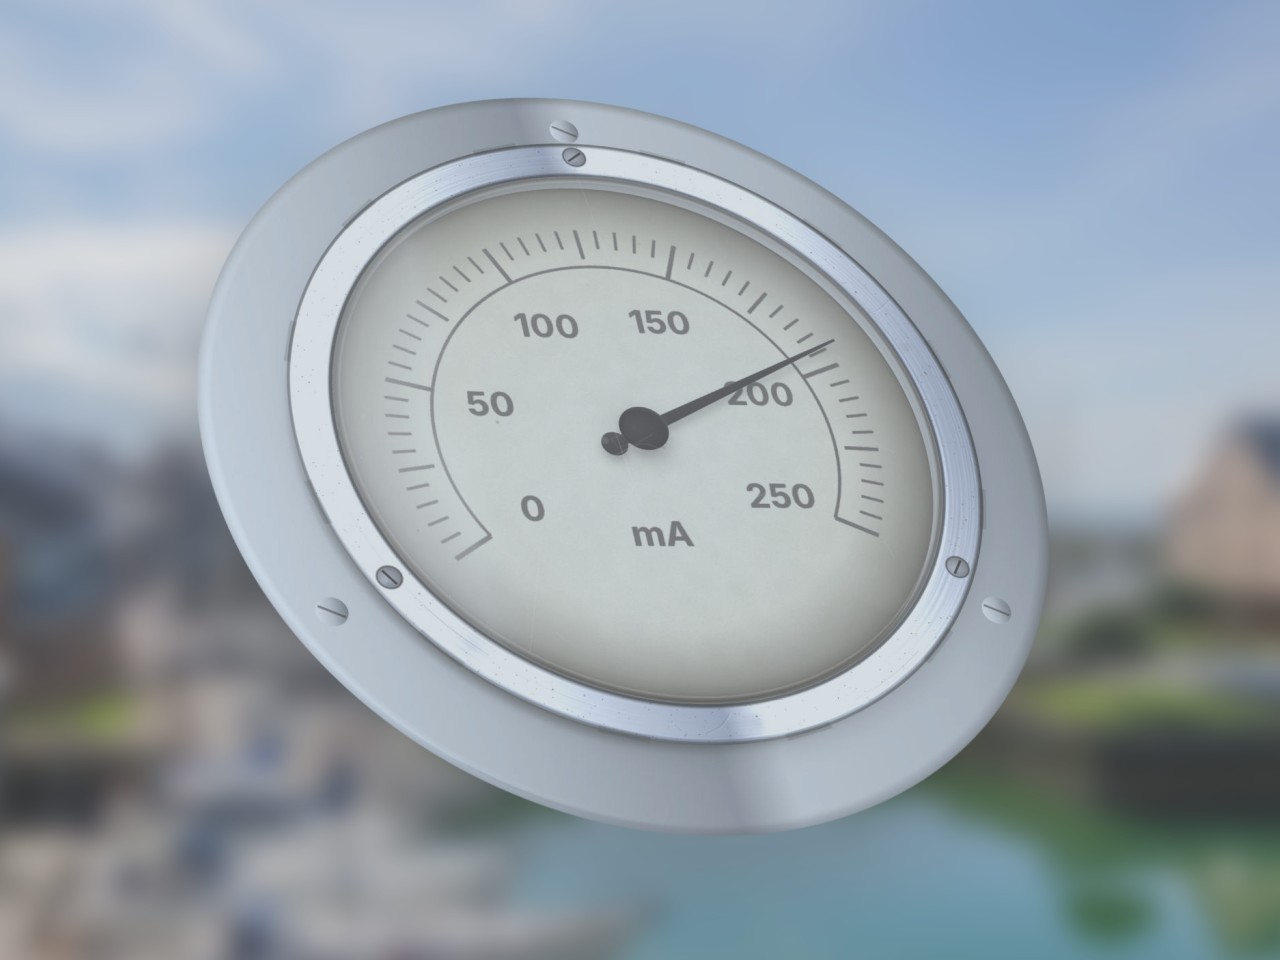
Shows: 195 (mA)
